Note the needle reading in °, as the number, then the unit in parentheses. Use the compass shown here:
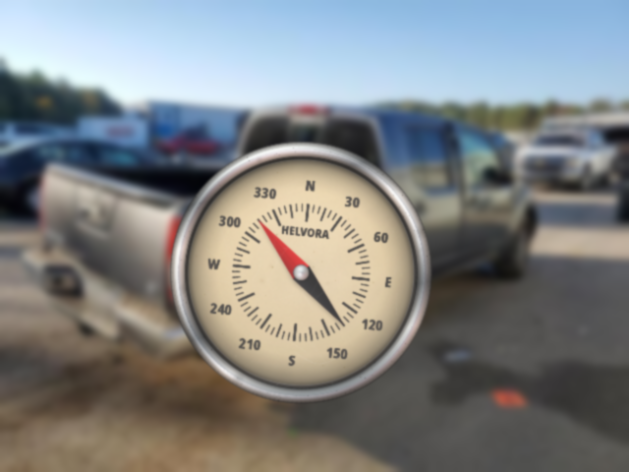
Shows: 315 (°)
